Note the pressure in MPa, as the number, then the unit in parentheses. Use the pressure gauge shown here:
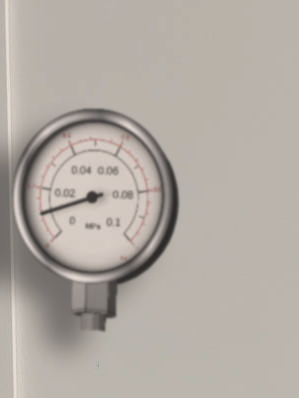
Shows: 0.01 (MPa)
